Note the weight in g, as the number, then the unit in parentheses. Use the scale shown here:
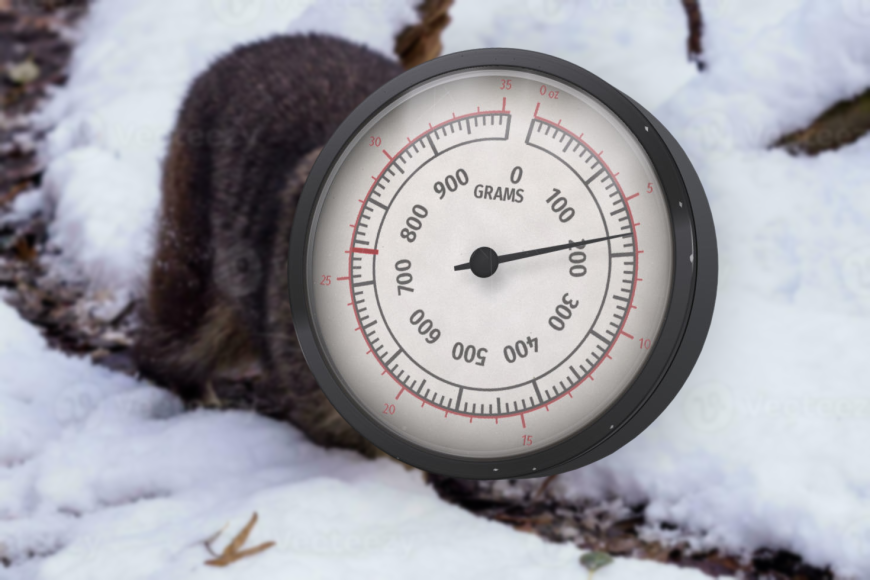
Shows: 180 (g)
